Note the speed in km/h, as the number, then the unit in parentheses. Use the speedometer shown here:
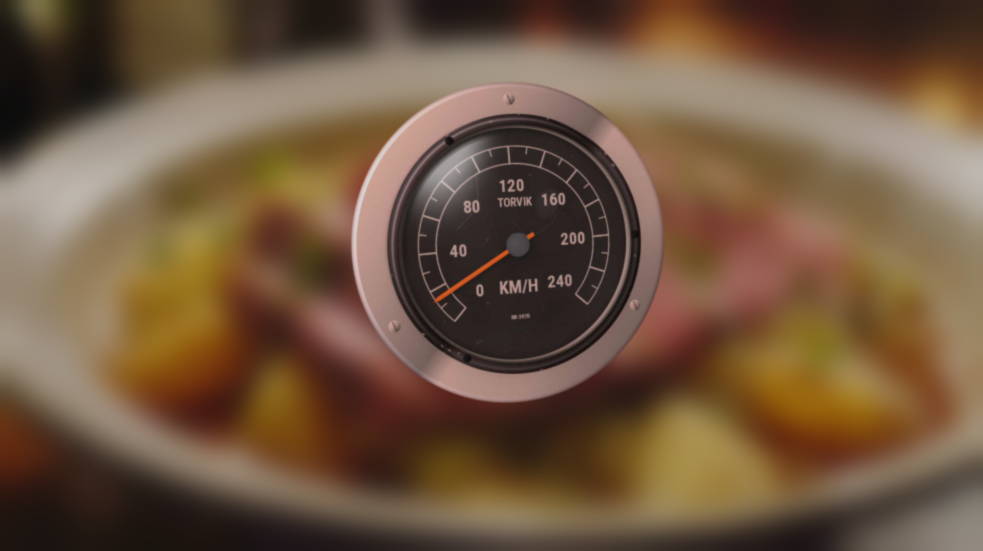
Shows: 15 (km/h)
